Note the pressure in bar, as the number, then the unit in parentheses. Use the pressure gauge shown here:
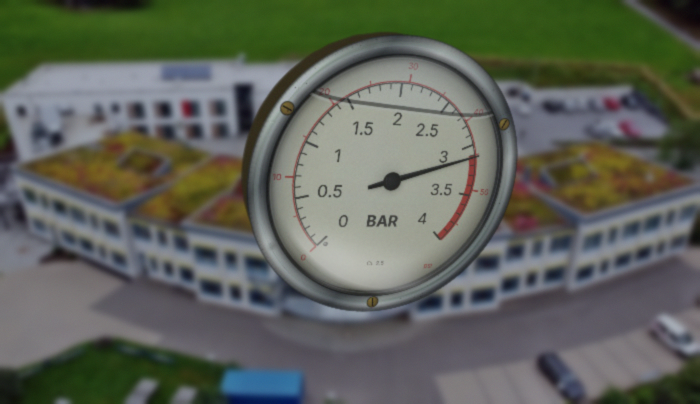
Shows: 3.1 (bar)
